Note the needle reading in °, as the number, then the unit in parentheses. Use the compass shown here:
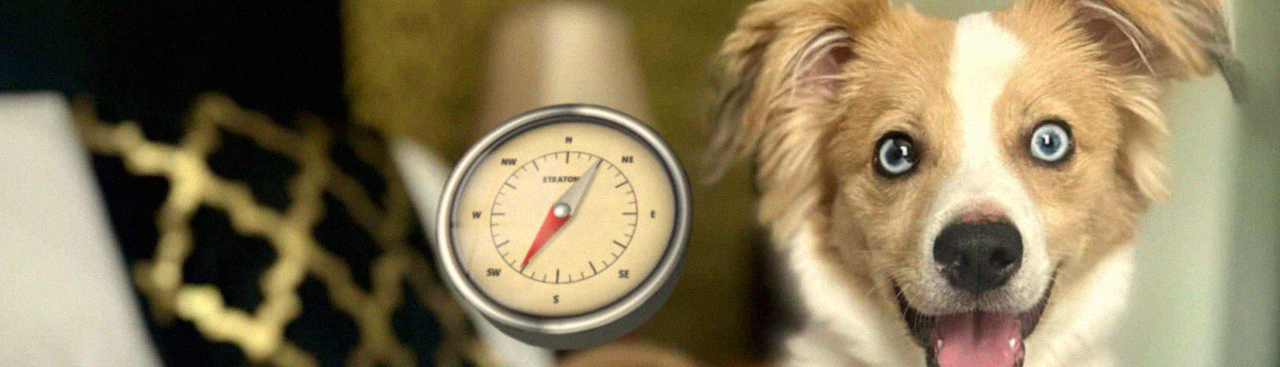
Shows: 210 (°)
